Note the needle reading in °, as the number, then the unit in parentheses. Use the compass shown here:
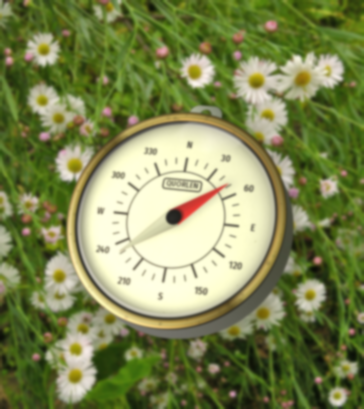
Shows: 50 (°)
